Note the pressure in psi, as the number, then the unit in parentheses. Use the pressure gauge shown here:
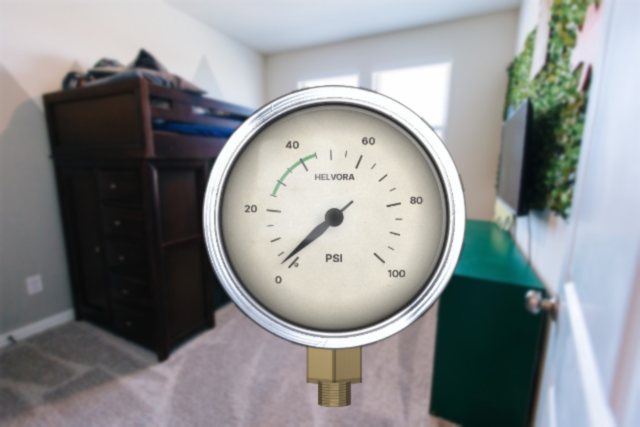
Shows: 2.5 (psi)
